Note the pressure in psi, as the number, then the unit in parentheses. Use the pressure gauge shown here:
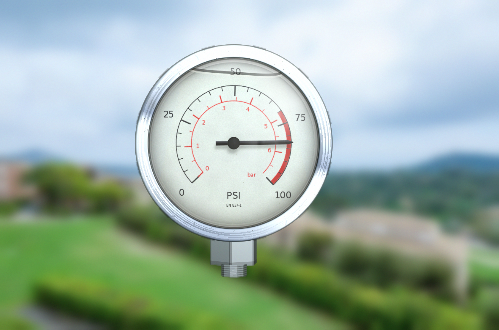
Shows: 82.5 (psi)
